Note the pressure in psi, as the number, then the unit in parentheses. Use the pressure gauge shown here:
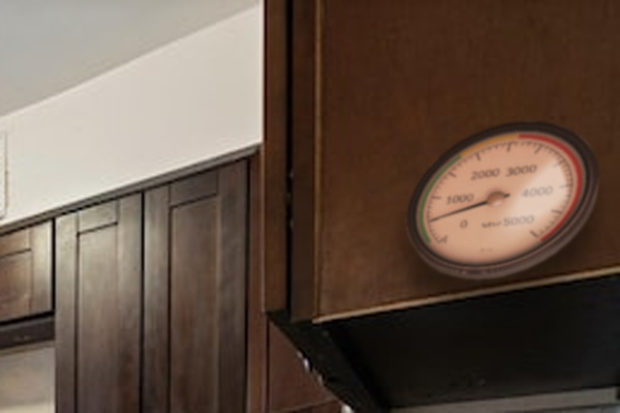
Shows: 500 (psi)
